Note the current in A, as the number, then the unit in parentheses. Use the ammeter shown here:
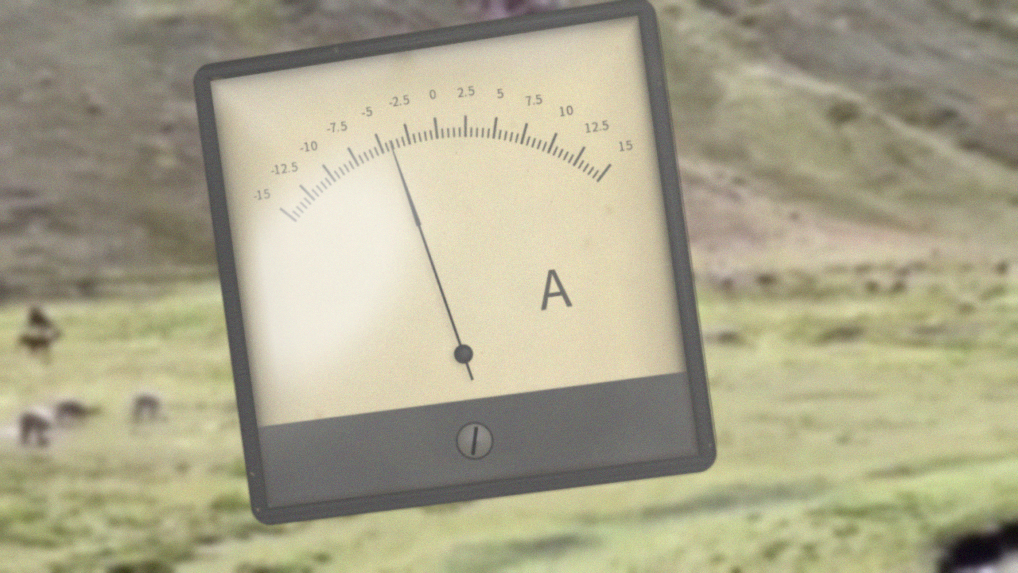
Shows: -4 (A)
